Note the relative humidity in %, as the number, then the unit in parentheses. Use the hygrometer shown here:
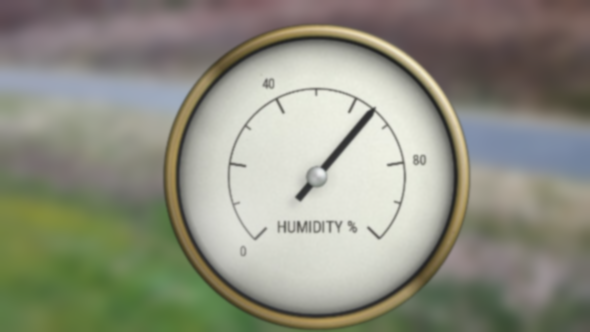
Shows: 65 (%)
